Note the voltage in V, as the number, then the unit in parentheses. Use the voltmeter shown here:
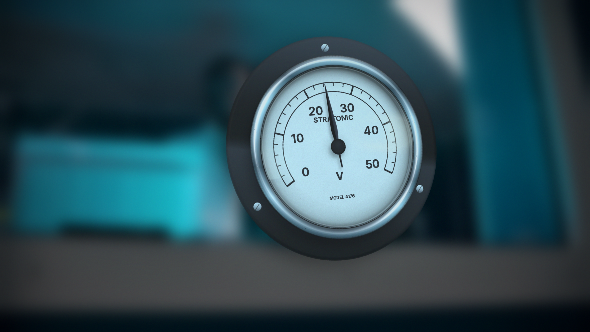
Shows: 24 (V)
